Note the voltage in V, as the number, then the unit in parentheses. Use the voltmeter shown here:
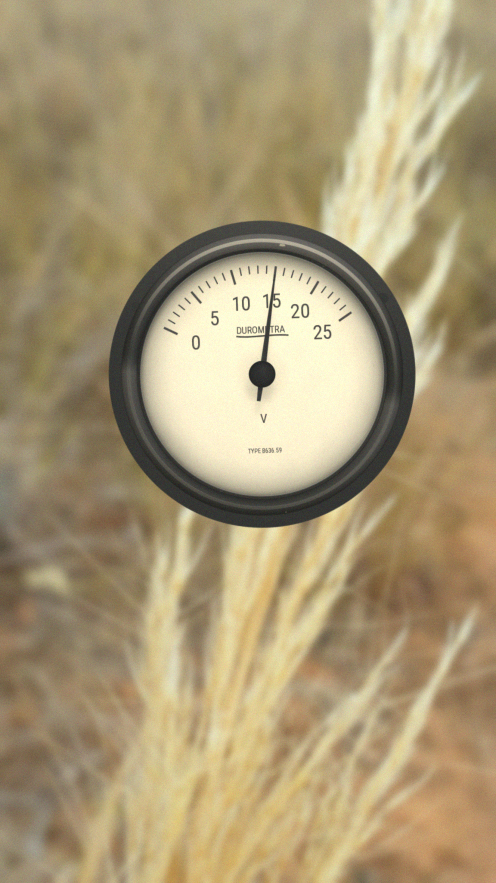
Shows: 15 (V)
